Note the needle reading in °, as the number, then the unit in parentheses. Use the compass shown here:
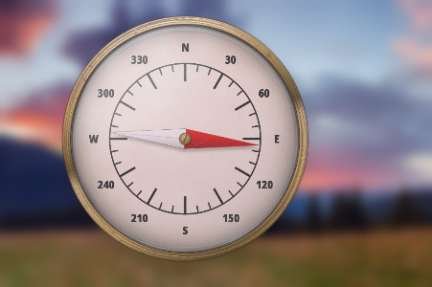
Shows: 95 (°)
